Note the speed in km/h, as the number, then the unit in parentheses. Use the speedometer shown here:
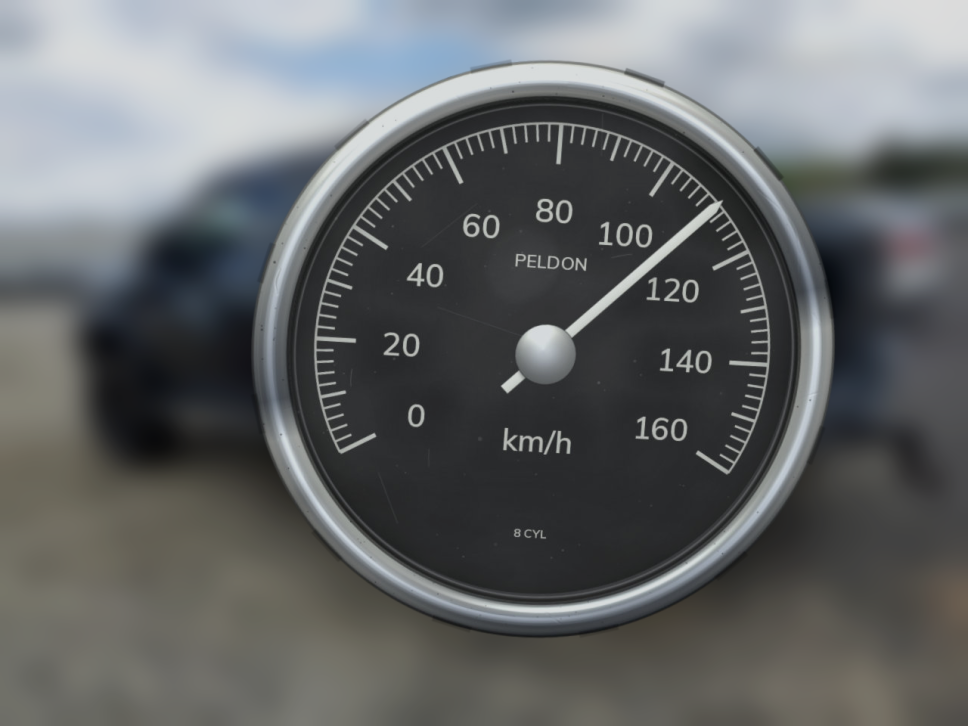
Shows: 110 (km/h)
